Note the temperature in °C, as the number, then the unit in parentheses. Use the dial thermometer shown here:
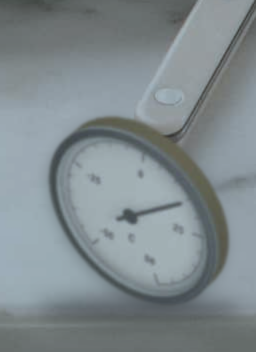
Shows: 15 (°C)
